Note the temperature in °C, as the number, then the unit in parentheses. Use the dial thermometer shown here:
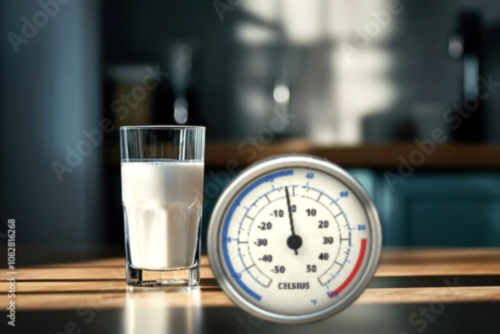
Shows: -2.5 (°C)
